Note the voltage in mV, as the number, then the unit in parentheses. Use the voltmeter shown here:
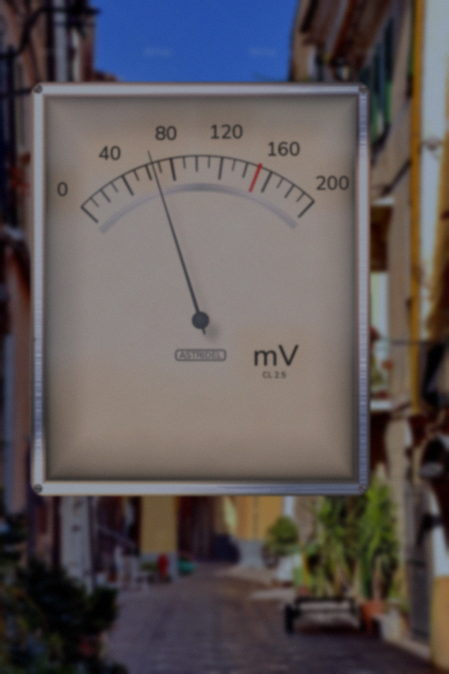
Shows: 65 (mV)
